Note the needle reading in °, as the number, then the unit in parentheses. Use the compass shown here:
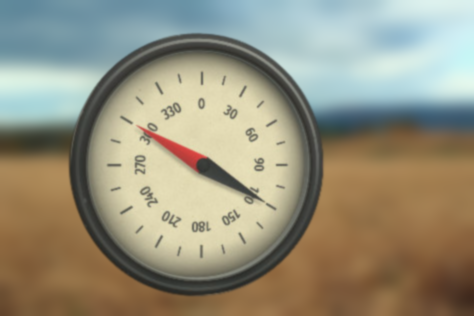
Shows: 300 (°)
